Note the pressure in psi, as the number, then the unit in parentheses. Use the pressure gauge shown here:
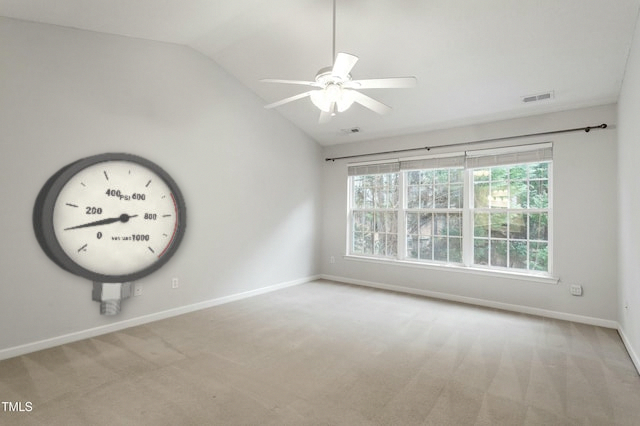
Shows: 100 (psi)
